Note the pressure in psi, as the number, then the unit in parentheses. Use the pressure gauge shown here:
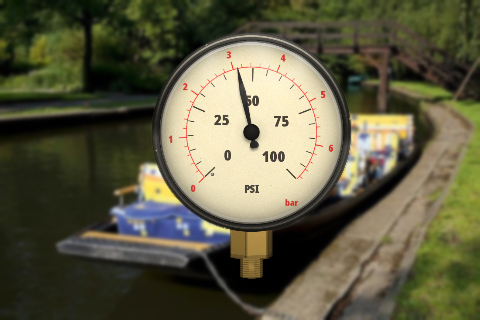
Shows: 45 (psi)
